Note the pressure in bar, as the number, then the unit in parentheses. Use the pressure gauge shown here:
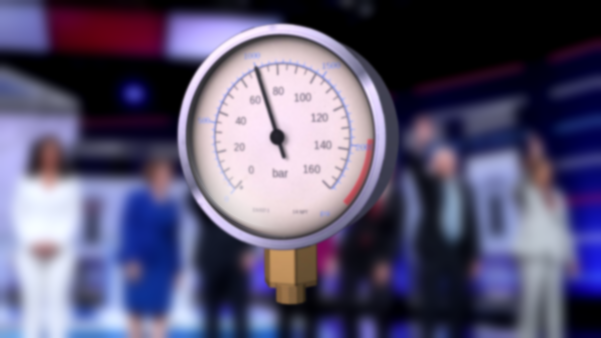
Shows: 70 (bar)
